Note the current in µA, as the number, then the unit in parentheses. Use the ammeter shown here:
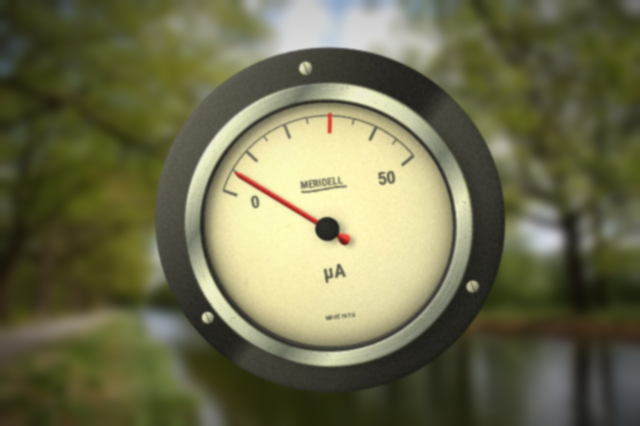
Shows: 5 (µA)
